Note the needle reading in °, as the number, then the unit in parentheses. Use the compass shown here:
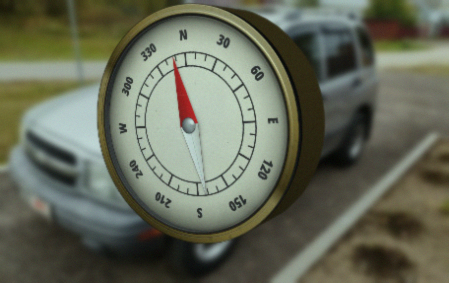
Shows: 350 (°)
